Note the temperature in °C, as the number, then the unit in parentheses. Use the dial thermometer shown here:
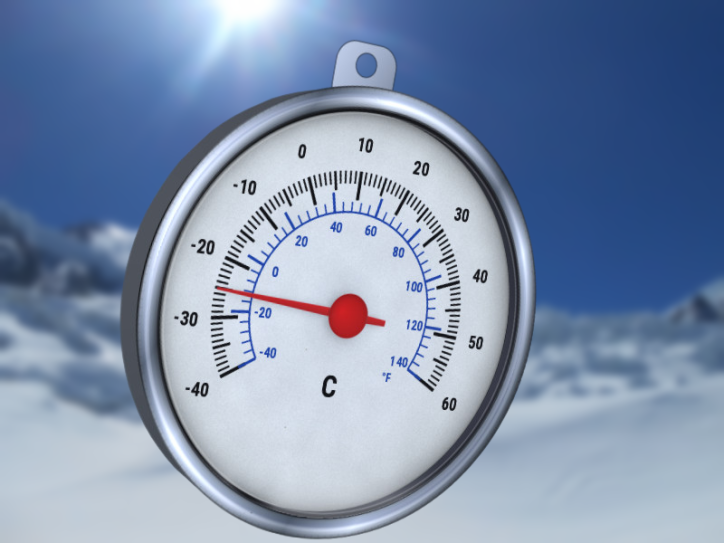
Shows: -25 (°C)
